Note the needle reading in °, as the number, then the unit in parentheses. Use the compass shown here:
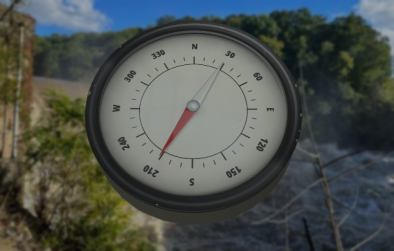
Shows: 210 (°)
